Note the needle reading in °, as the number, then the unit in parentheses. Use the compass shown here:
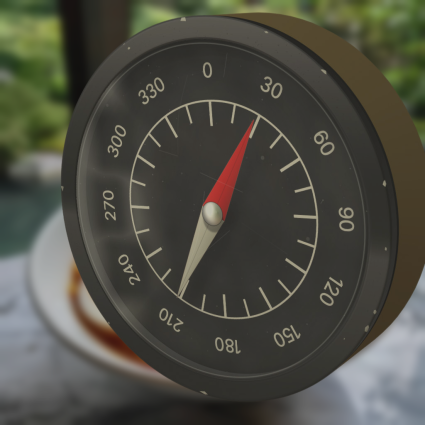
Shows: 30 (°)
